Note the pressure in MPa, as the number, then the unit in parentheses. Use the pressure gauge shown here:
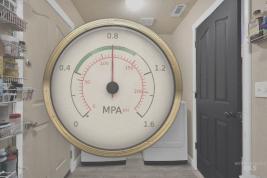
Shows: 0.8 (MPa)
